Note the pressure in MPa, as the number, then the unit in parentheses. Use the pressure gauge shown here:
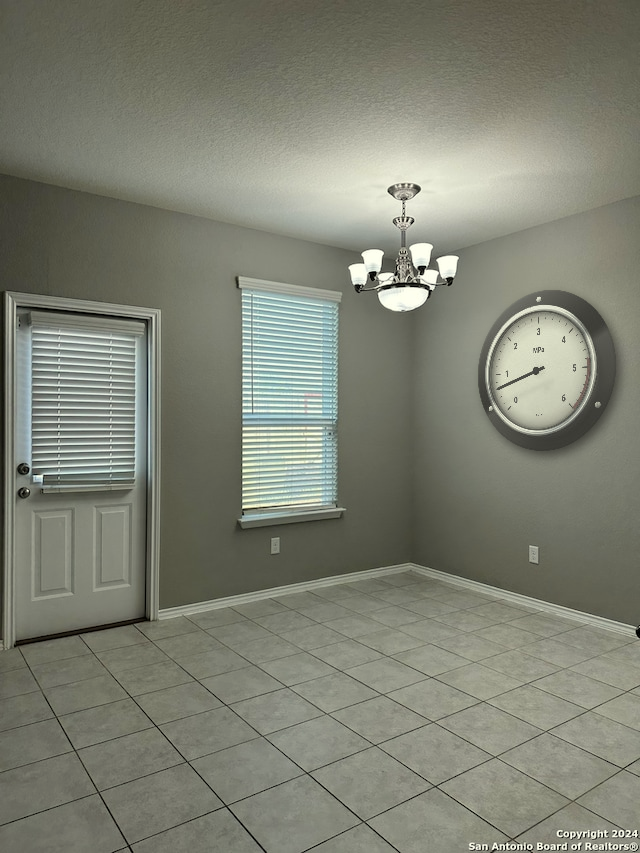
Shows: 0.6 (MPa)
